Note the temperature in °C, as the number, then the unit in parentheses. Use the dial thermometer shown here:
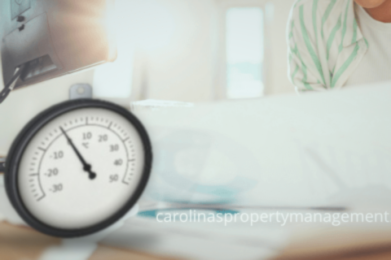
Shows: 0 (°C)
